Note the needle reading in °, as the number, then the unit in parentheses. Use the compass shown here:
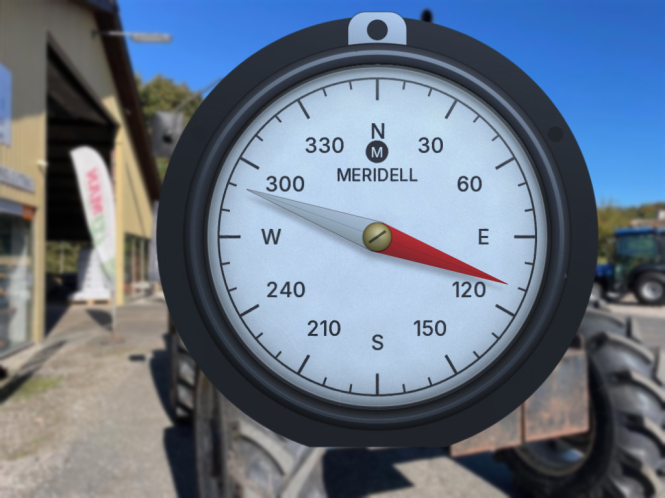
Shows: 110 (°)
